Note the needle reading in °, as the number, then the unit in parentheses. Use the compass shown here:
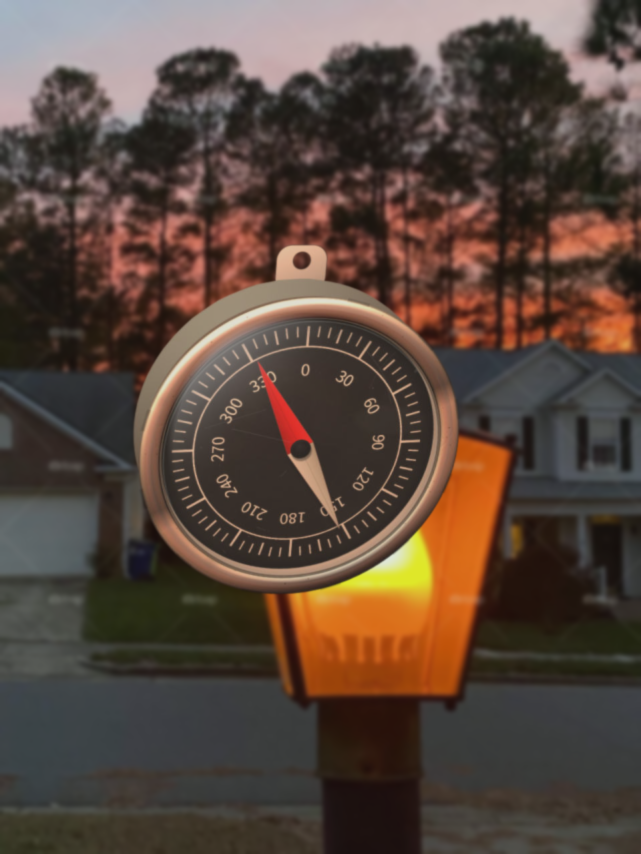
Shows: 332.5 (°)
